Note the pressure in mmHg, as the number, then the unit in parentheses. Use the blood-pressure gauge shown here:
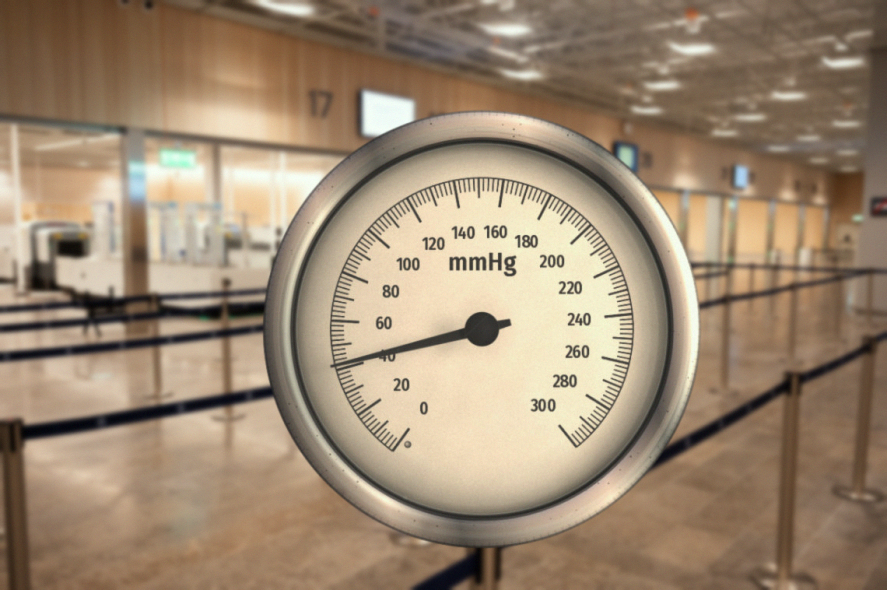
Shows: 42 (mmHg)
